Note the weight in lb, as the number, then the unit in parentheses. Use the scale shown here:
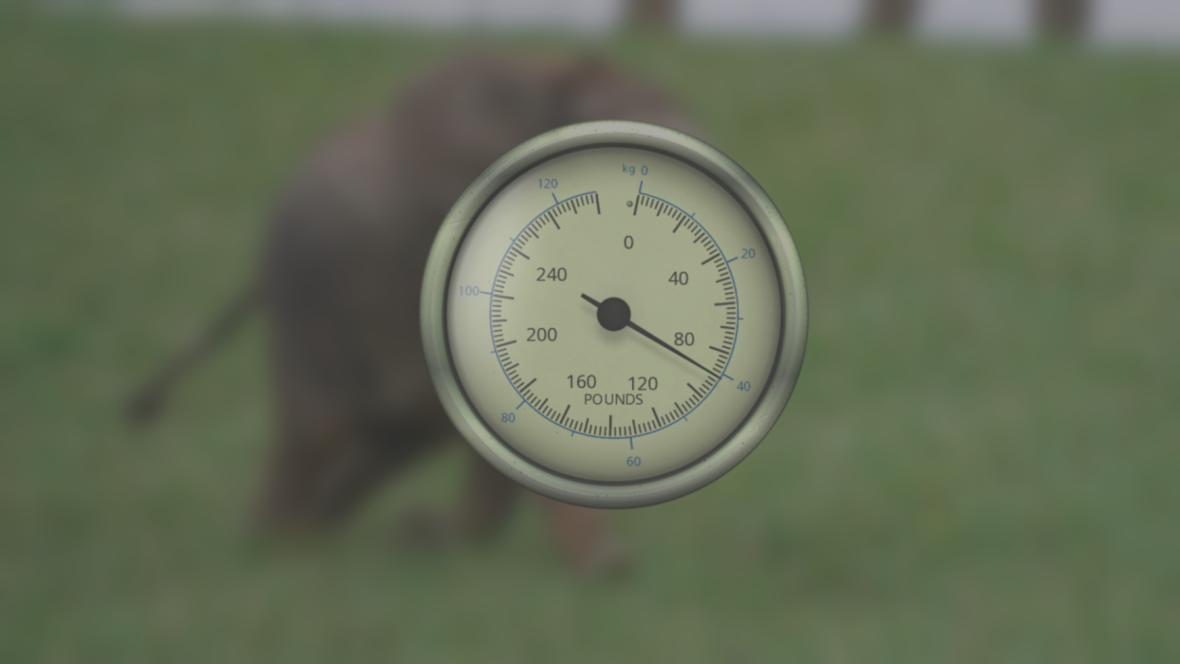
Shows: 90 (lb)
